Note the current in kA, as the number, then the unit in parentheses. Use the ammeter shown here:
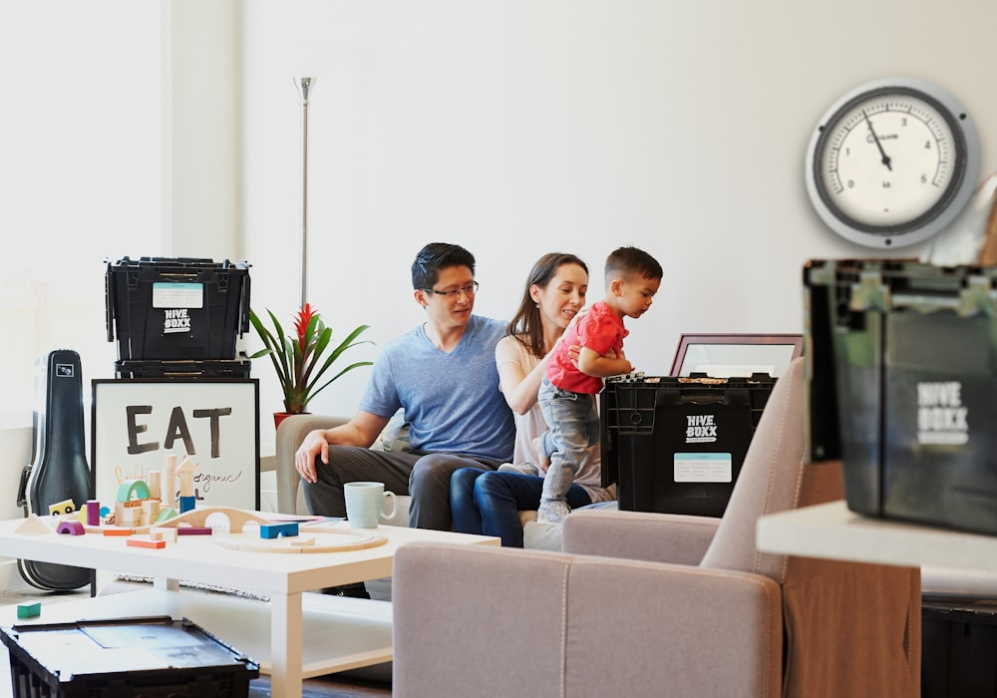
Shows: 2 (kA)
